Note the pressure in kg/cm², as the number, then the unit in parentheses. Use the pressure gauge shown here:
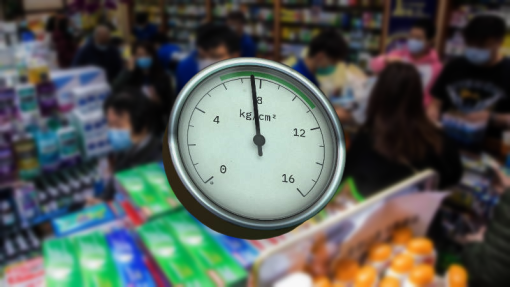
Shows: 7.5 (kg/cm²)
